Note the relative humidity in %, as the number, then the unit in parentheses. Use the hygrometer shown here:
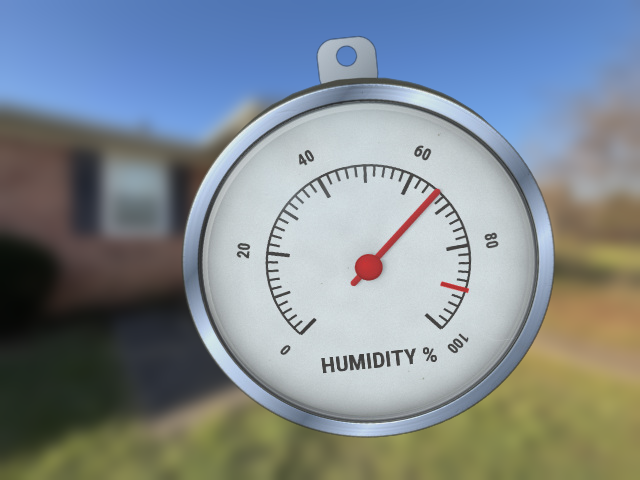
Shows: 66 (%)
